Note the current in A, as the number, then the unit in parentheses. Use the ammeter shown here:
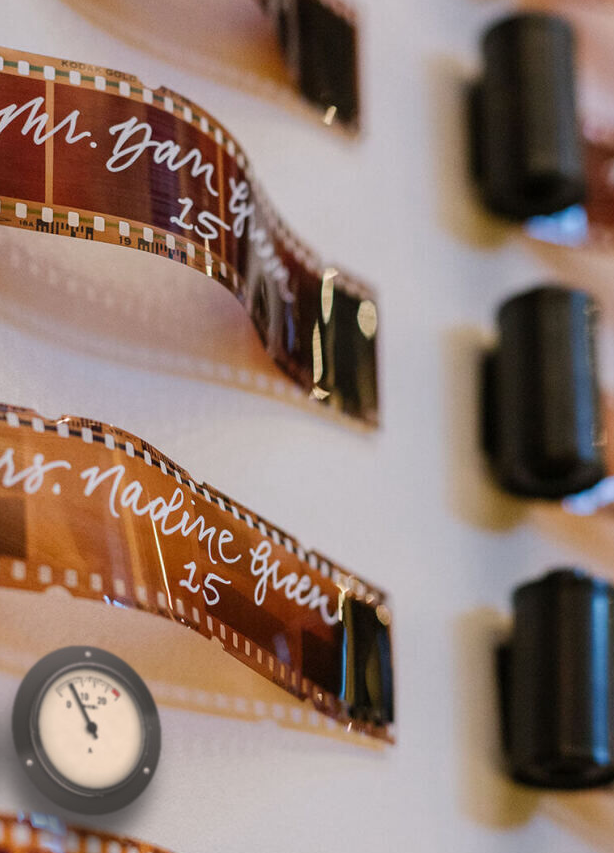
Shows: 5 (A)
